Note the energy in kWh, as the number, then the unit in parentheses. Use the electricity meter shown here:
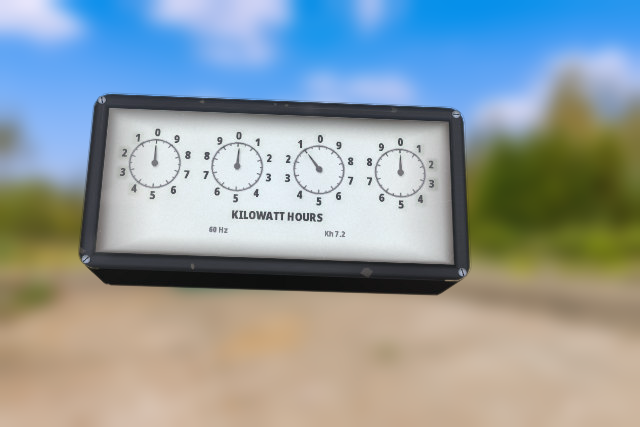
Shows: 10 (kWh)
